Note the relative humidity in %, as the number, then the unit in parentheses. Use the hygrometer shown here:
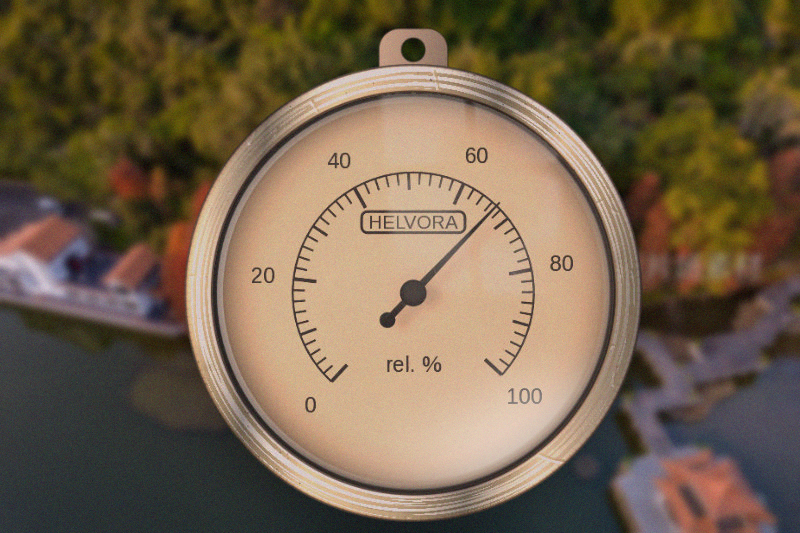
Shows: 67 (%)
